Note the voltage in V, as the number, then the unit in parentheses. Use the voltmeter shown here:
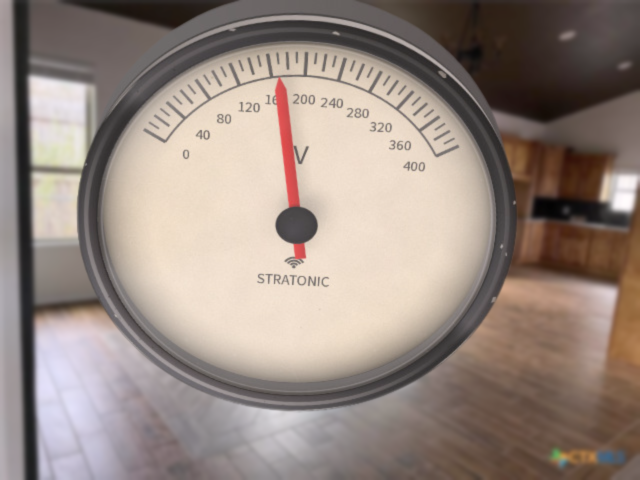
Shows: 170 (V)
